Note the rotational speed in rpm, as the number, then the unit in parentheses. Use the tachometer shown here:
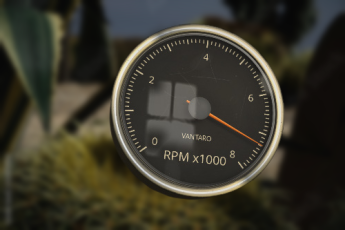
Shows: 7300 (rpm)
